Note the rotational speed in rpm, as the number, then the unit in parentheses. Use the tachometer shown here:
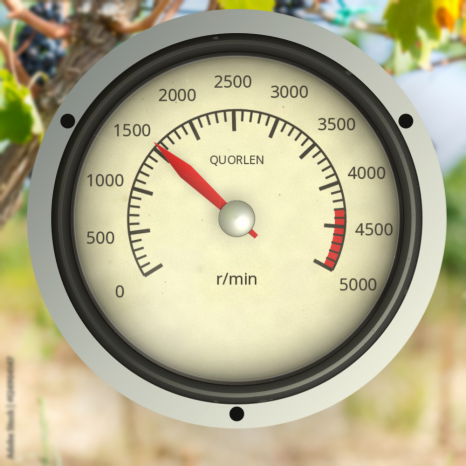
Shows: 1550 (rpm)
